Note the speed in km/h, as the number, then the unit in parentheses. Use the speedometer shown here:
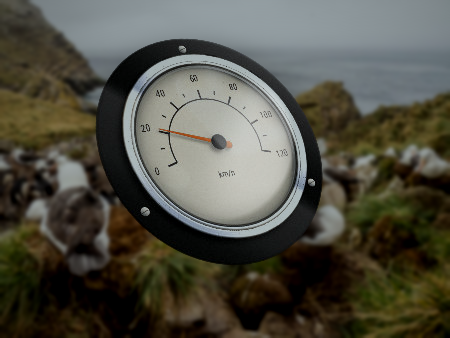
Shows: 20 (km/h)
